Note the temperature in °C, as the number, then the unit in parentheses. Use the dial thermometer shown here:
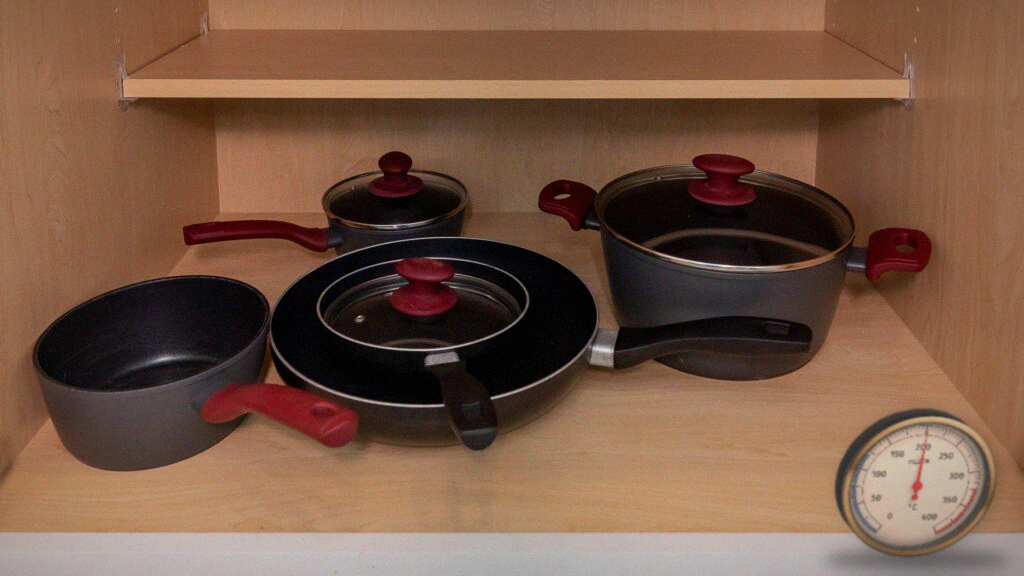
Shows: 200 (°C)
